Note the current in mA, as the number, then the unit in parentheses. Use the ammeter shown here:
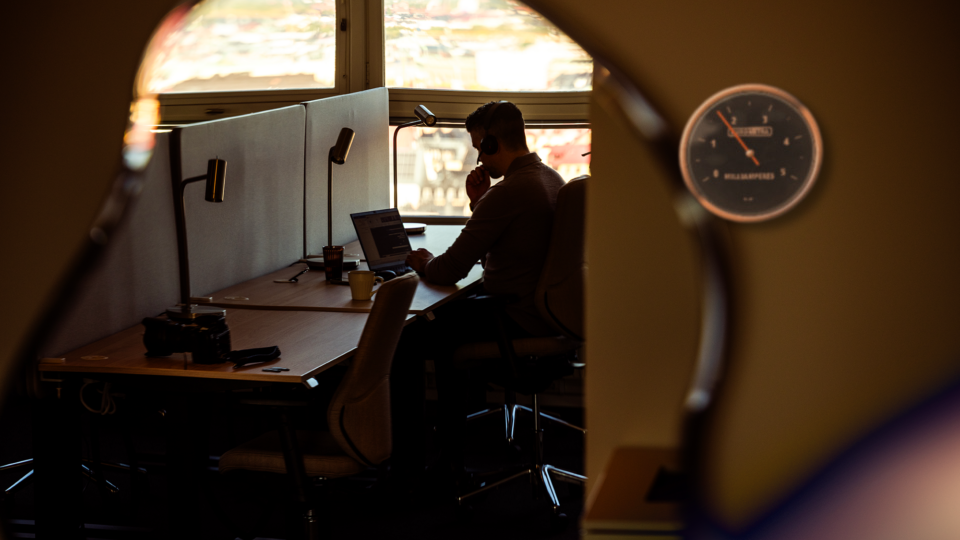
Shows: 1.75 (mA)
